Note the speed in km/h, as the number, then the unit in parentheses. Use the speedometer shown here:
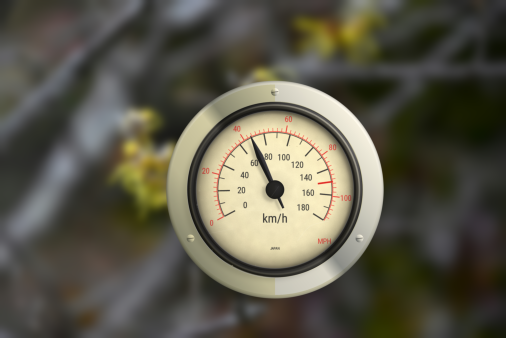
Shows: 70 (km/h)
